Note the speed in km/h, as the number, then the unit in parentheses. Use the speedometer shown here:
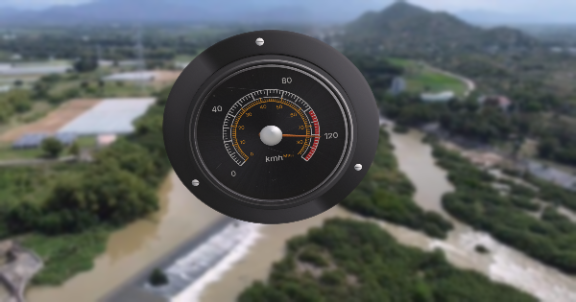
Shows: 120 (km/h)
